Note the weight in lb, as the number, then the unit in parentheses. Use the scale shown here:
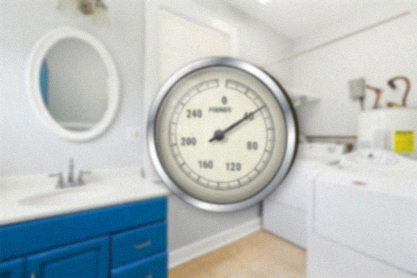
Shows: 40 (lb)
